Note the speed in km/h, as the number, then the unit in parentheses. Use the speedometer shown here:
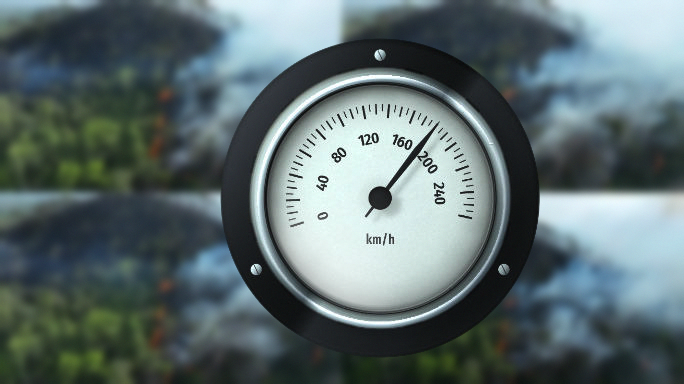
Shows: 180 (km/h)
